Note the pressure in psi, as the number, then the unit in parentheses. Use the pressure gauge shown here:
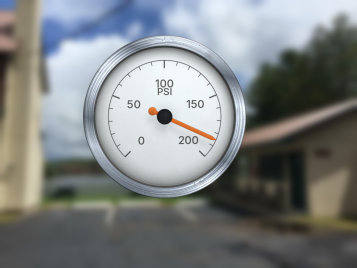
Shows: 185 (psi)
